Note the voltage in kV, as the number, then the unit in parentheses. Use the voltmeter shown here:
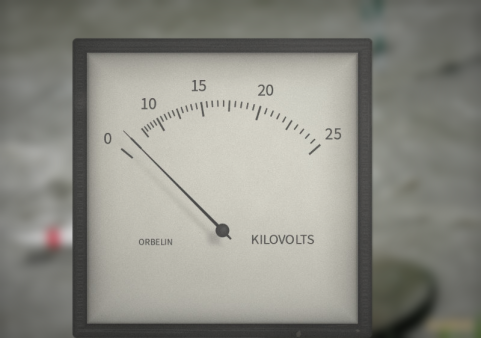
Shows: 5 (kV)
